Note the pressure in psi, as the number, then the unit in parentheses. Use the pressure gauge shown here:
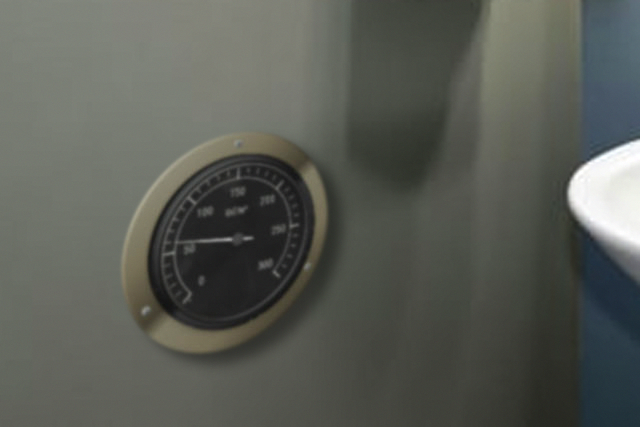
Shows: 60 (psi)
